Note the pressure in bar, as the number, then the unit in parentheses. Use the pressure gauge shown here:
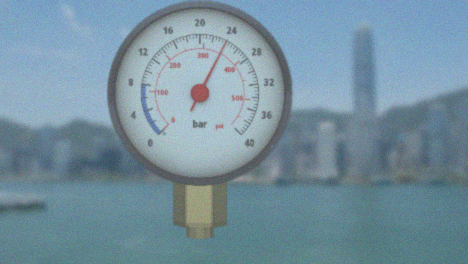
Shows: 24 (bar)
